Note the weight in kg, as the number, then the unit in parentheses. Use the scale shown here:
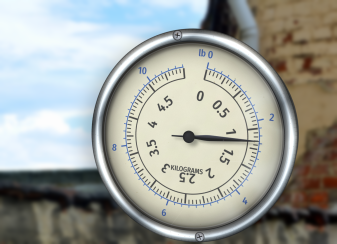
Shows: 1.15 (kg)
